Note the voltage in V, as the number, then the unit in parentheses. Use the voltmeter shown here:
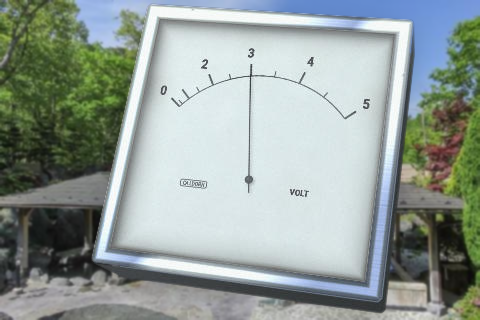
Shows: 3 (V)
